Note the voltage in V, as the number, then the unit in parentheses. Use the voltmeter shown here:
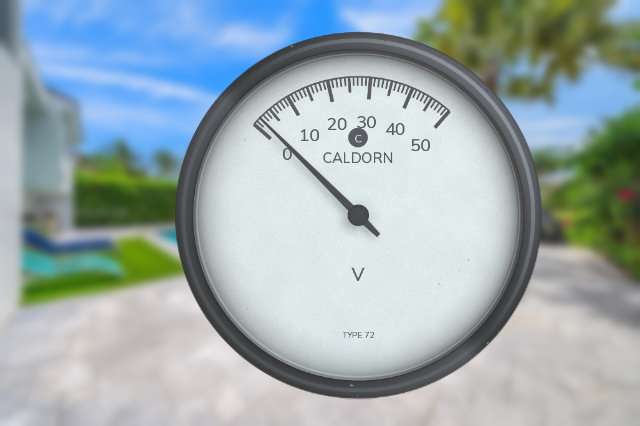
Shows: 2 (V)
